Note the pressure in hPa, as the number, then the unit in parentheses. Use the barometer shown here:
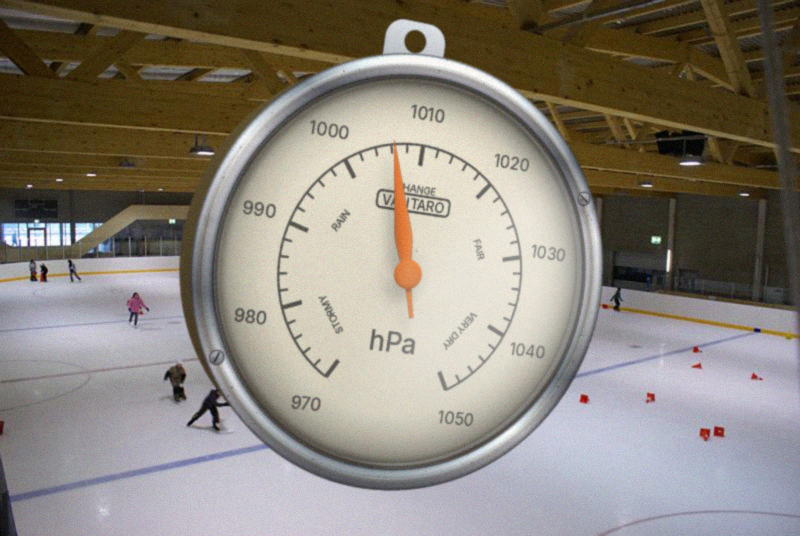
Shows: 1006 (hPa)
